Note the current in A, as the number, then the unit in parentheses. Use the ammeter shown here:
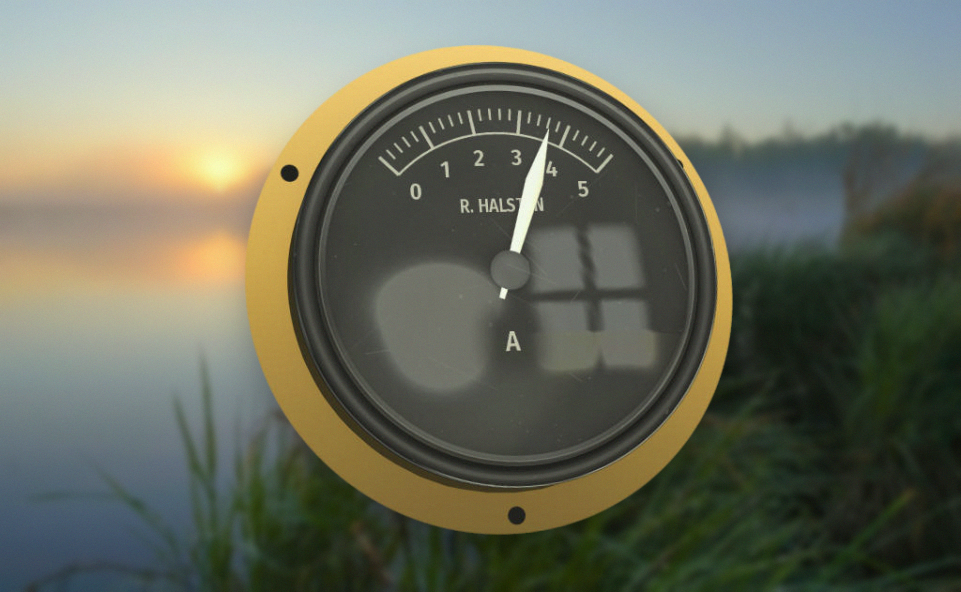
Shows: 3.6 (A)
